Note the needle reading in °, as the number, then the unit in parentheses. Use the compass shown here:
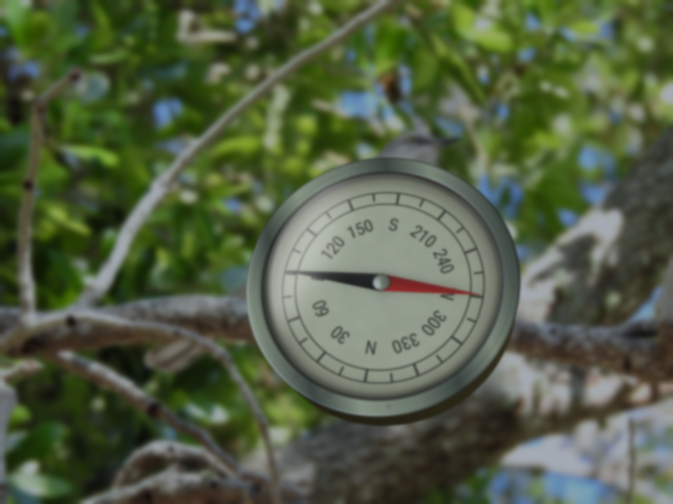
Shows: 270 (°)
